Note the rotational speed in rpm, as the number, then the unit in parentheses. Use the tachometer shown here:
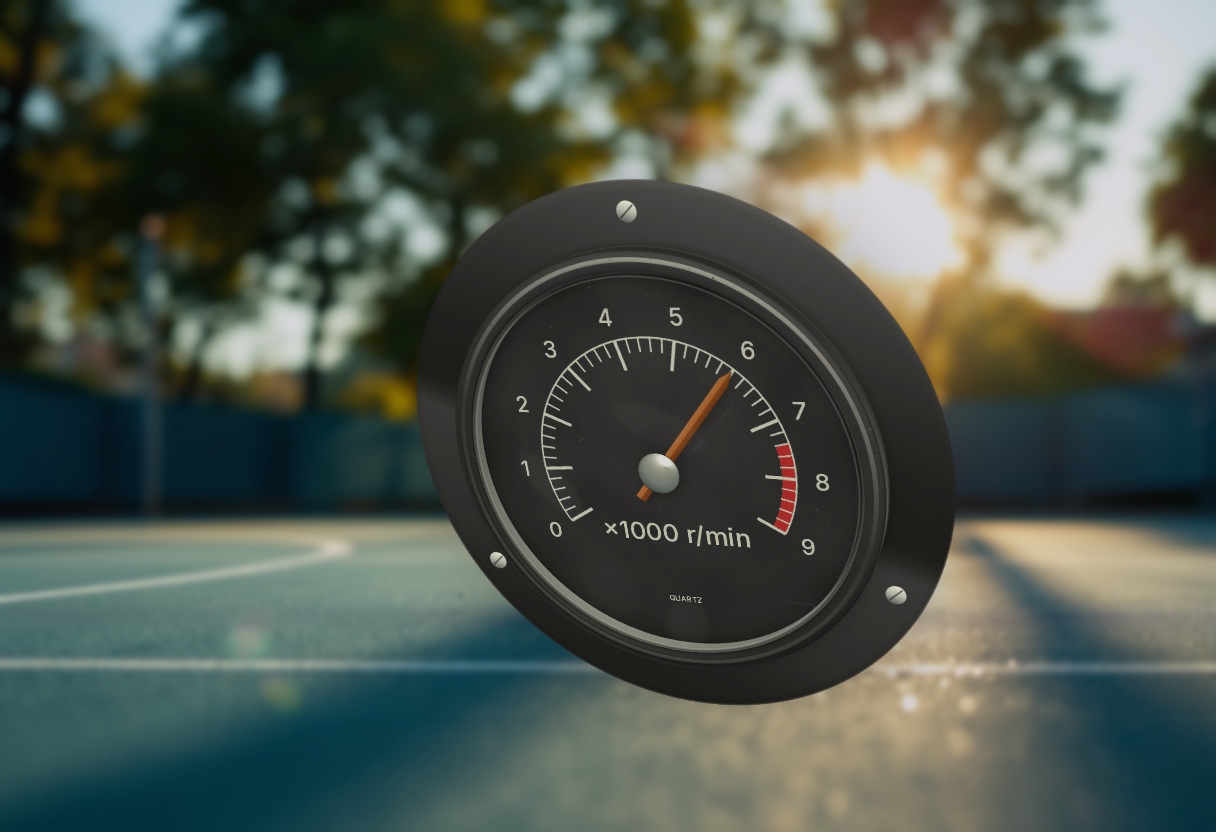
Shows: 6000 (rpm)
